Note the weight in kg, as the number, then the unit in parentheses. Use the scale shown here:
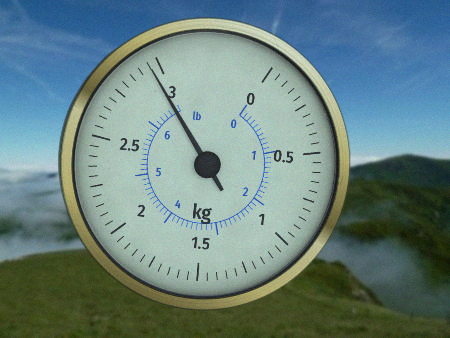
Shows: 2.95 (kg)
